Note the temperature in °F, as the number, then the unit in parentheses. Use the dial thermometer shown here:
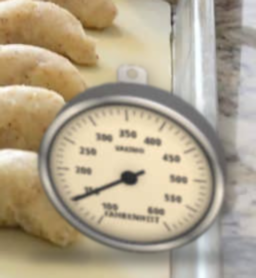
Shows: 150 (°F)
